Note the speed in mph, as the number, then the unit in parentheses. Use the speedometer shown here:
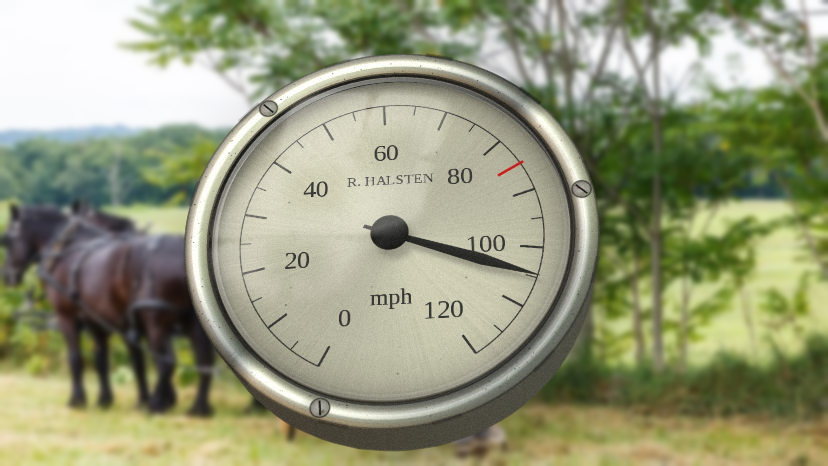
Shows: 105 (mph)
